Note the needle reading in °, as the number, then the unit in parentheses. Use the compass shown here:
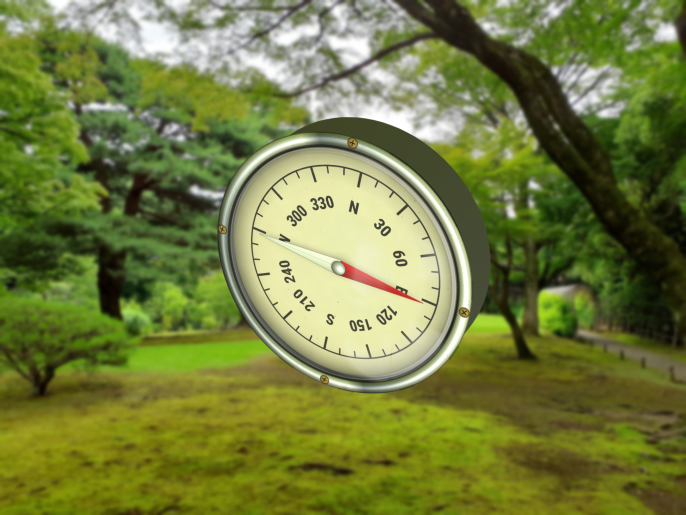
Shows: 90 (°)
